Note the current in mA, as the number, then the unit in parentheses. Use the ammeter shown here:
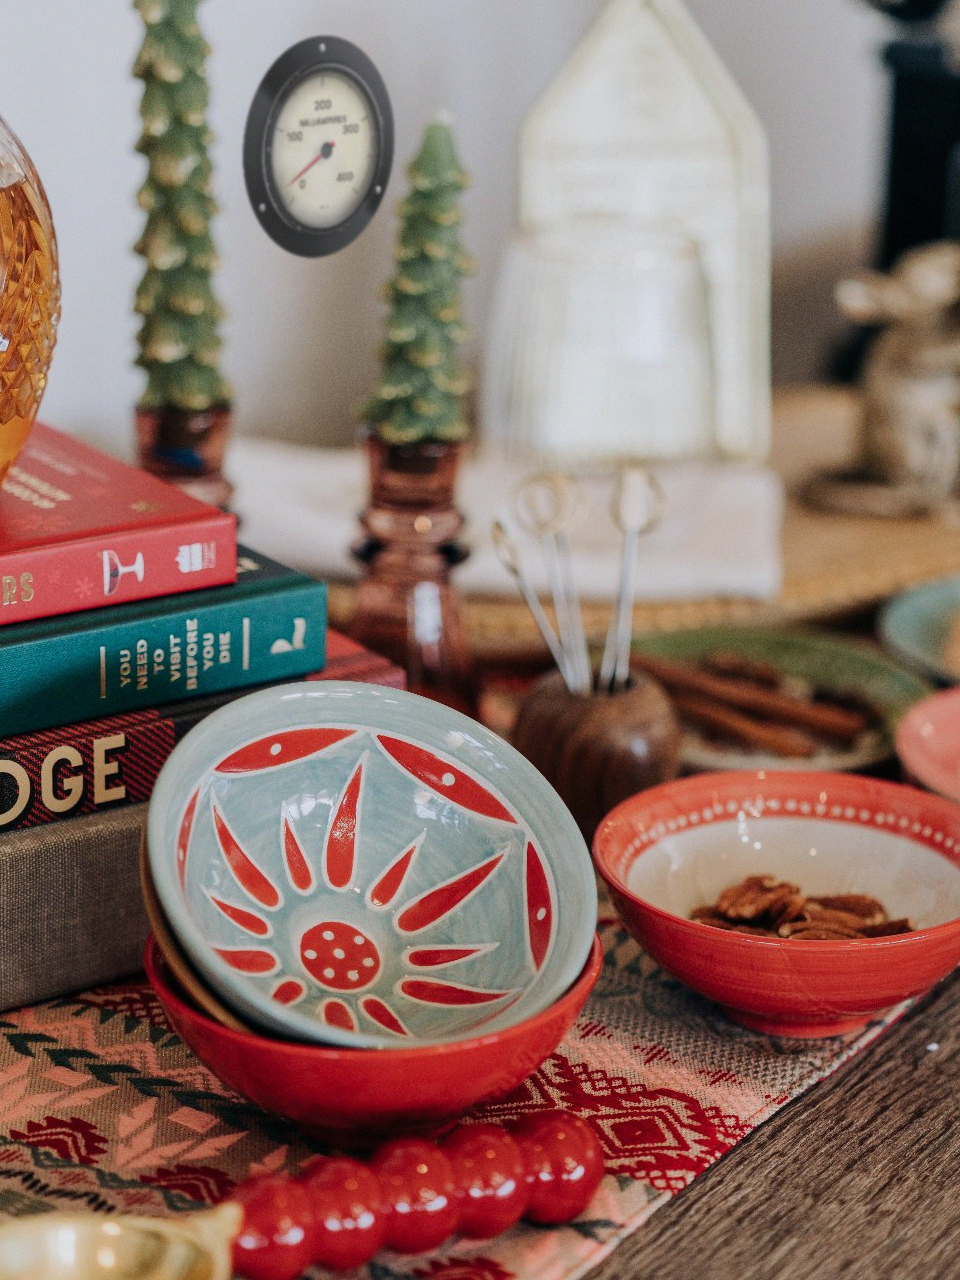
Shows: 25 (mA)
